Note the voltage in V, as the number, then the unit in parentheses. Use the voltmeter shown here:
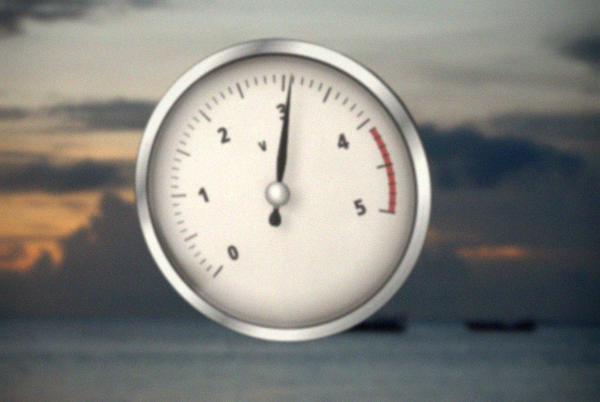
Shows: 3.1 (V)
